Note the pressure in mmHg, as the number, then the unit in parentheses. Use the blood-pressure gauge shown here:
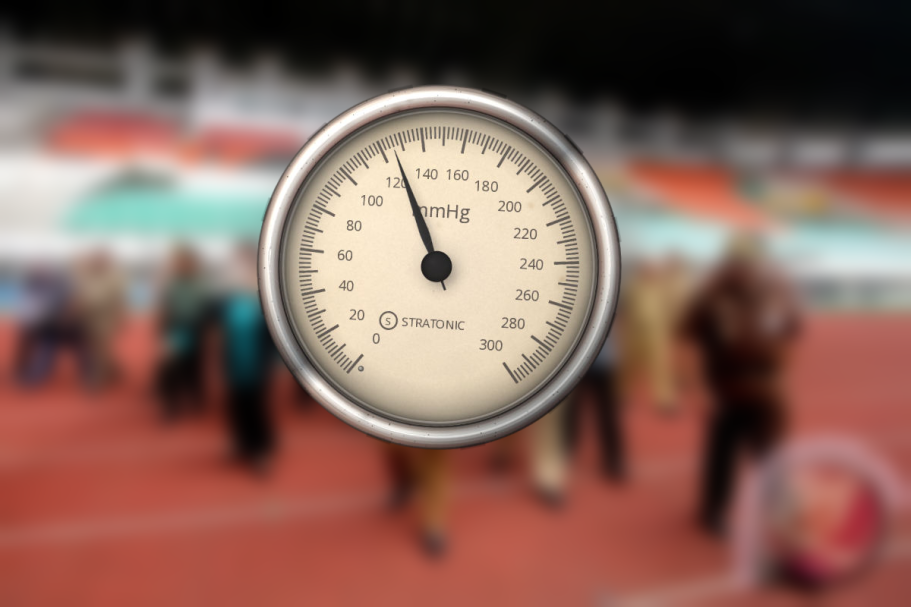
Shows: 126 (mmHg)
